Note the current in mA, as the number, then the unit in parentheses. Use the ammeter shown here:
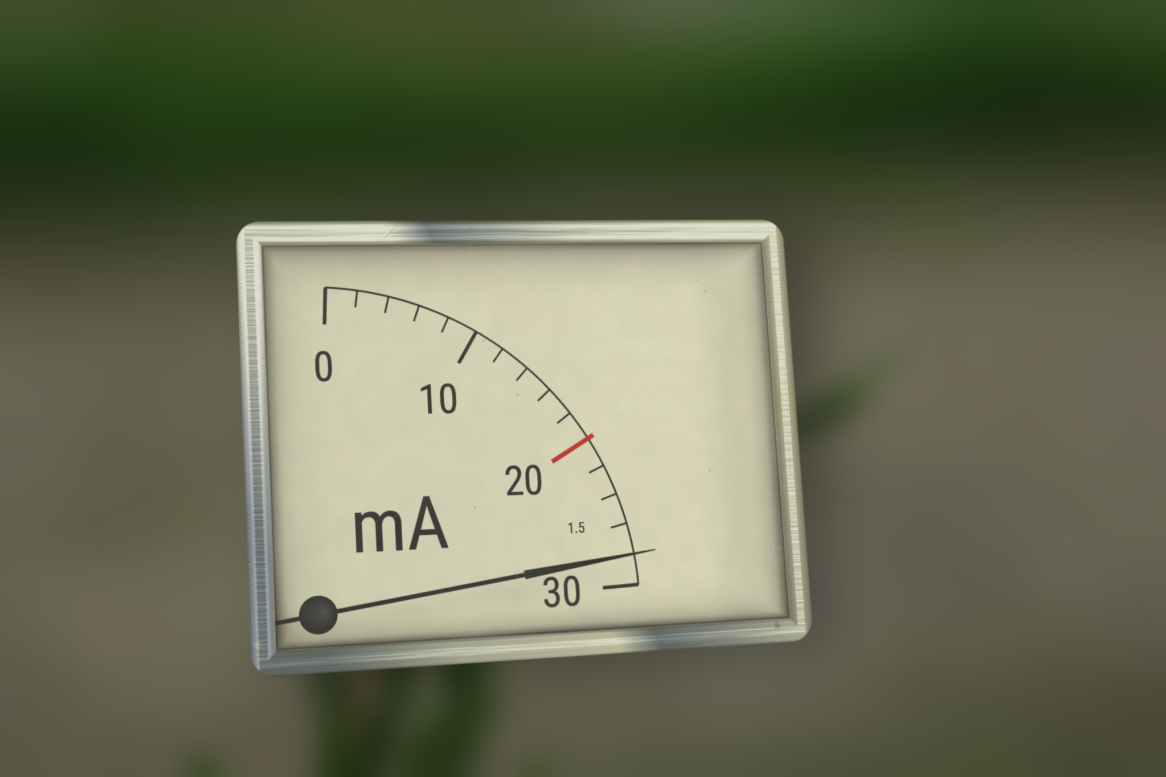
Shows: 28 (mA)
